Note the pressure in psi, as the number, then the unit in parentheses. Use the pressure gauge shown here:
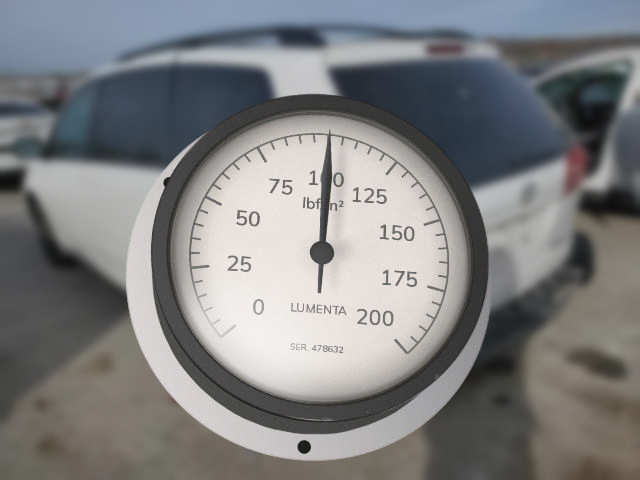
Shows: 100 (psi)
